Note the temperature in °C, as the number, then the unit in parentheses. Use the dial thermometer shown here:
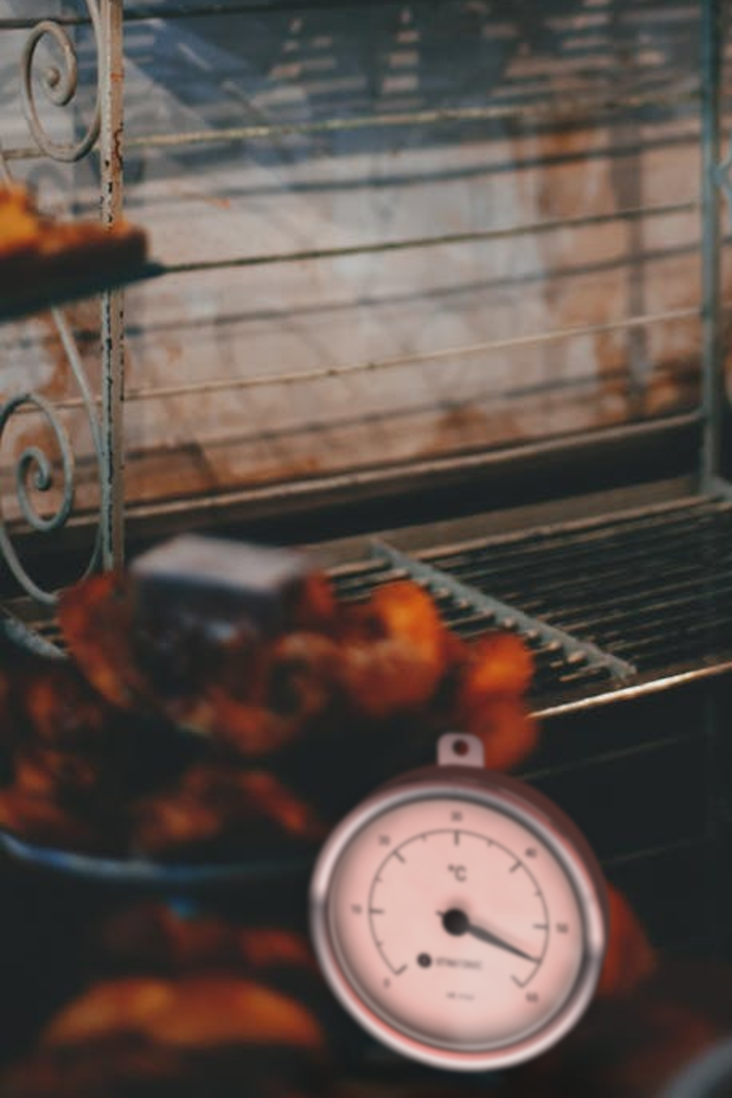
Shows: 55 (°C)
